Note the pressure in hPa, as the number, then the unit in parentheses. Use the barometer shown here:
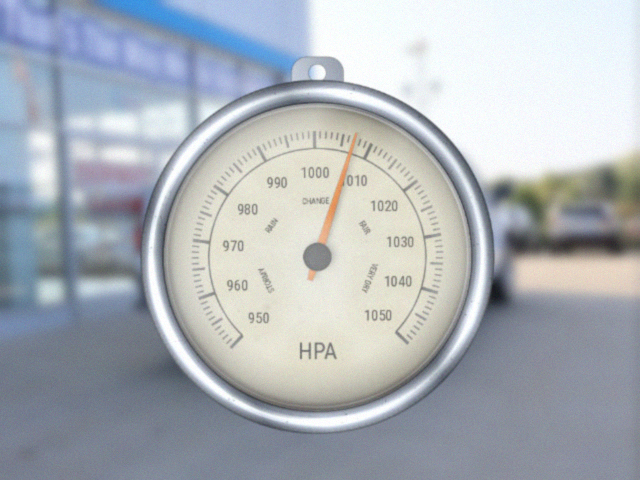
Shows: 1007 (hPa)
